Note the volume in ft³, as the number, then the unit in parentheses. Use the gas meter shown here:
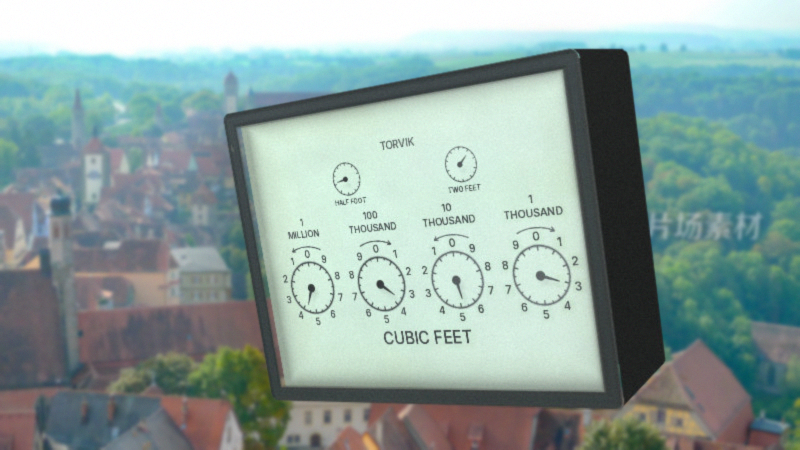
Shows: 435300 (ft³)
